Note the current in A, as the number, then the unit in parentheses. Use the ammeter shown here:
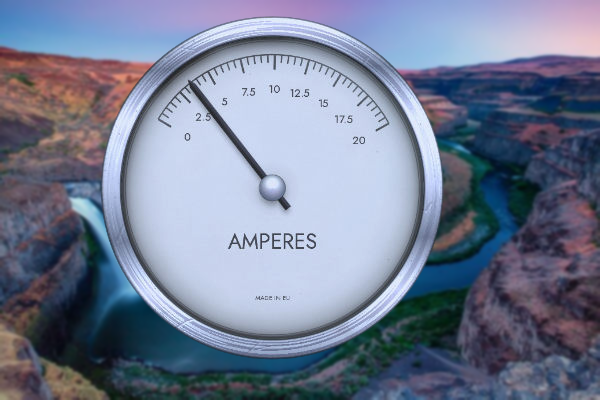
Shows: 3.5 (A)
